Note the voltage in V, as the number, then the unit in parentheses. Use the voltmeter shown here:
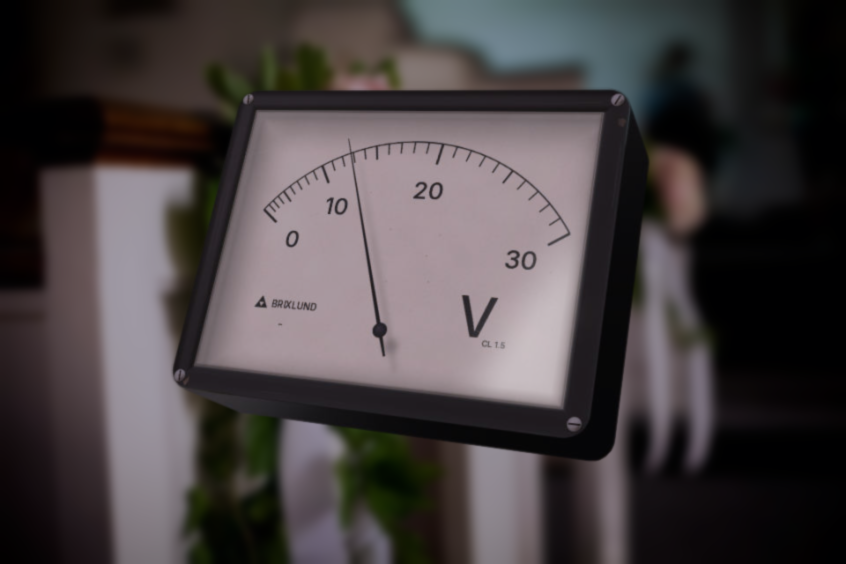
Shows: 13 (V)
